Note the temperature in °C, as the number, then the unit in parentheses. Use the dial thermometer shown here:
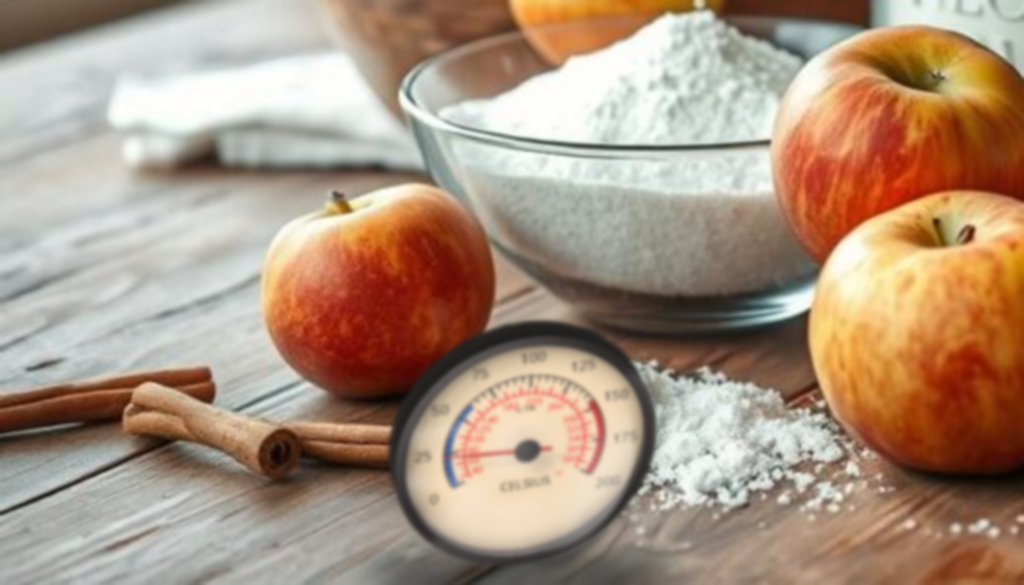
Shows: 25 (°C)
